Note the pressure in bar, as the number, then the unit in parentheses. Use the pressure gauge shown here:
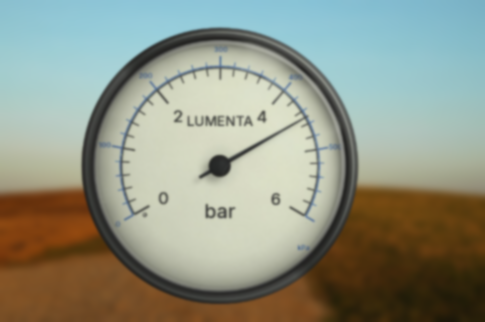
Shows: 4.5 (bar)
